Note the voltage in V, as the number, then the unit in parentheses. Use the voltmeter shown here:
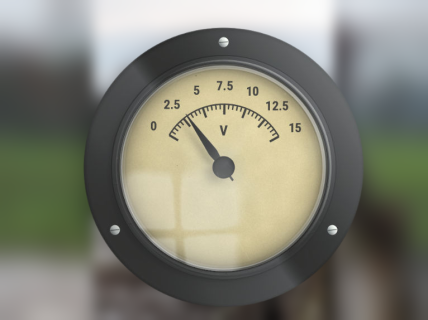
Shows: 3 (V)
